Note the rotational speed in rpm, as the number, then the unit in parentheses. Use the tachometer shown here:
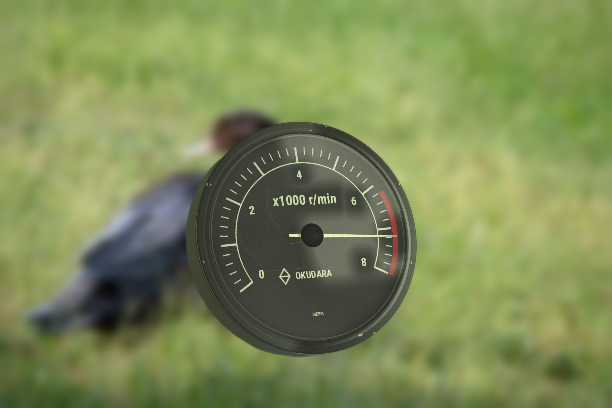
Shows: 7200 (rpm)
